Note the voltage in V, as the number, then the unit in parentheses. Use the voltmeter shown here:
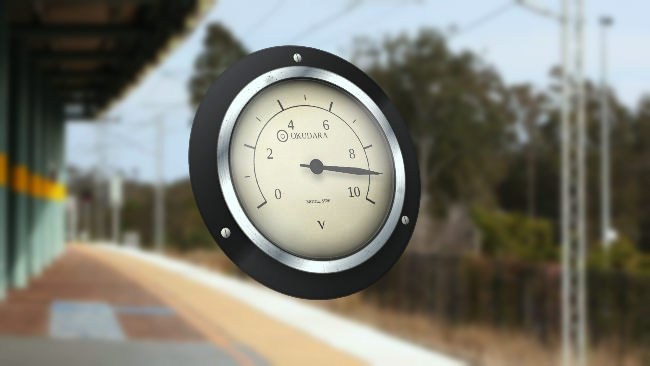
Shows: 9 (V)
